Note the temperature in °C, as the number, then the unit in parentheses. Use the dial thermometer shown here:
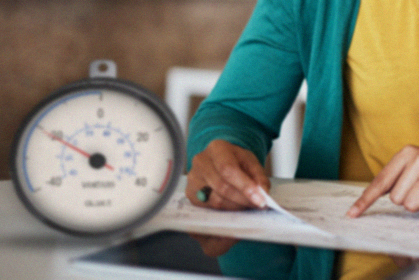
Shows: -20 (°C)
